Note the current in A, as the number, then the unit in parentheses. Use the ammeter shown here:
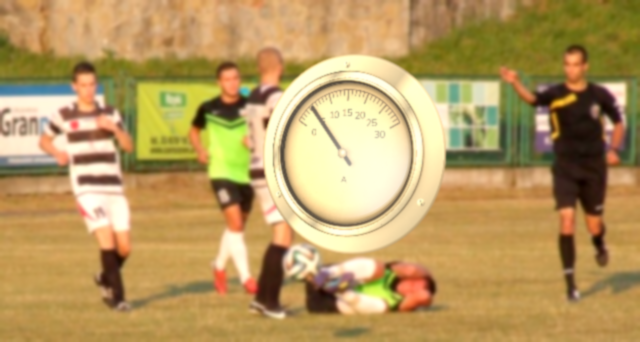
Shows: 5 (A)
